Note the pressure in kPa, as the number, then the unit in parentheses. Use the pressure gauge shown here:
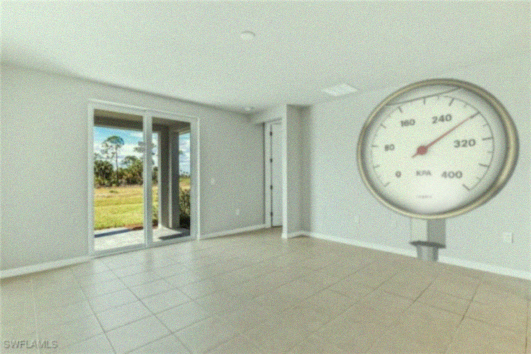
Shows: 280 (kPa)
